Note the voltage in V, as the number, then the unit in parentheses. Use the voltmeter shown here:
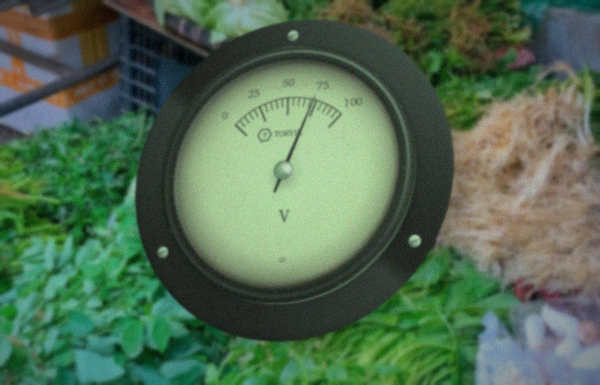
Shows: 75 (V)
